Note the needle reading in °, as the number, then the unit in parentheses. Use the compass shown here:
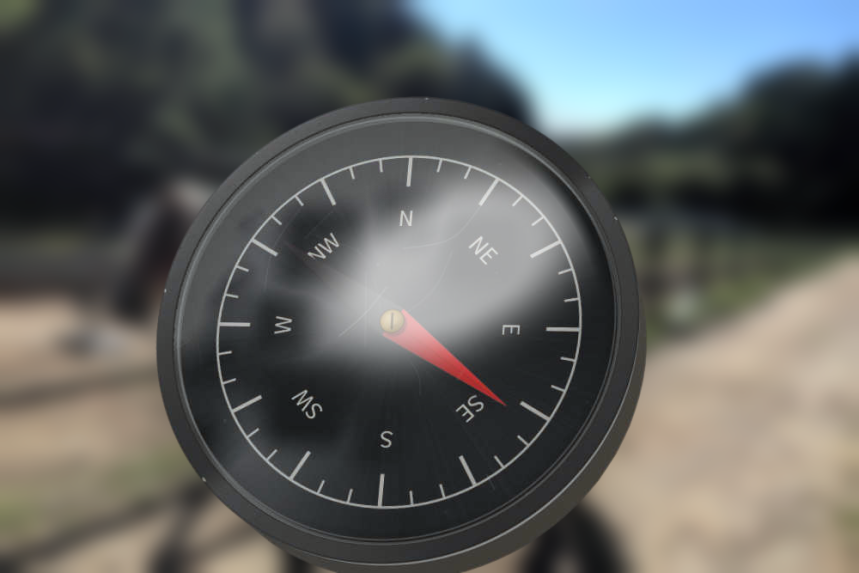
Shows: 125 (°)
